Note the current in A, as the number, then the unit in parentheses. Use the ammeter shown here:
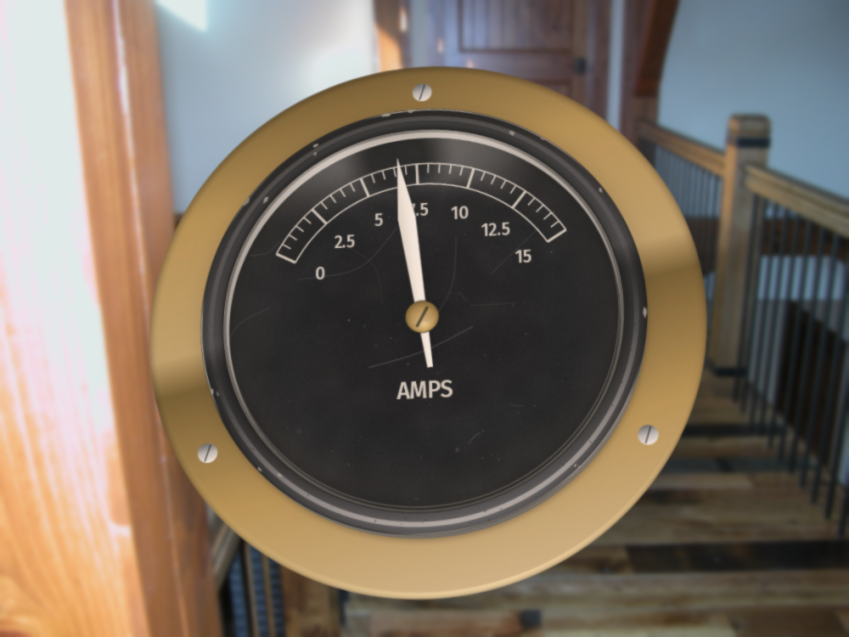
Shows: 6.75 (A)
